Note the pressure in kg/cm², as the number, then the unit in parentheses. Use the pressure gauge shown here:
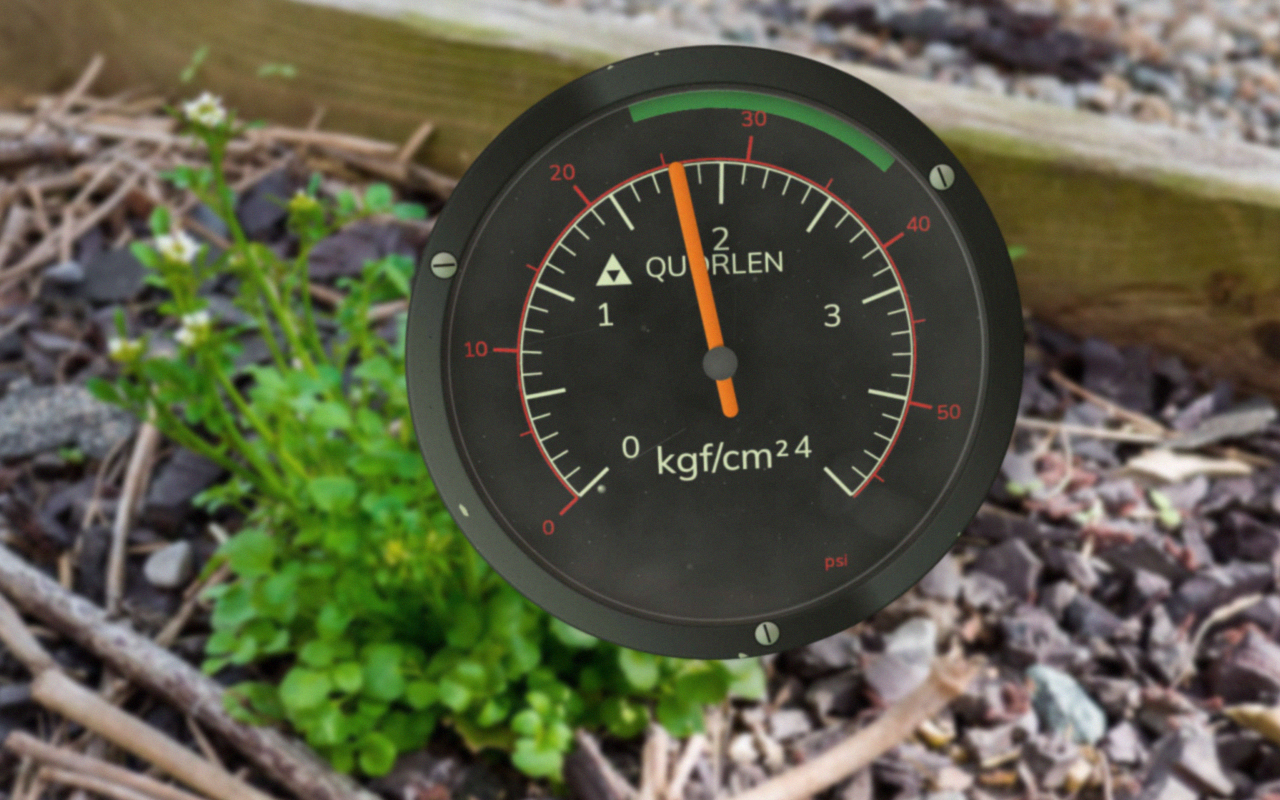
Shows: 1.8 (kg/cm²)
